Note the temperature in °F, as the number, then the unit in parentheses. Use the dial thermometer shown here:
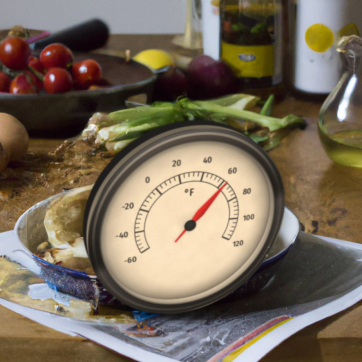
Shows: 60 (°F)
